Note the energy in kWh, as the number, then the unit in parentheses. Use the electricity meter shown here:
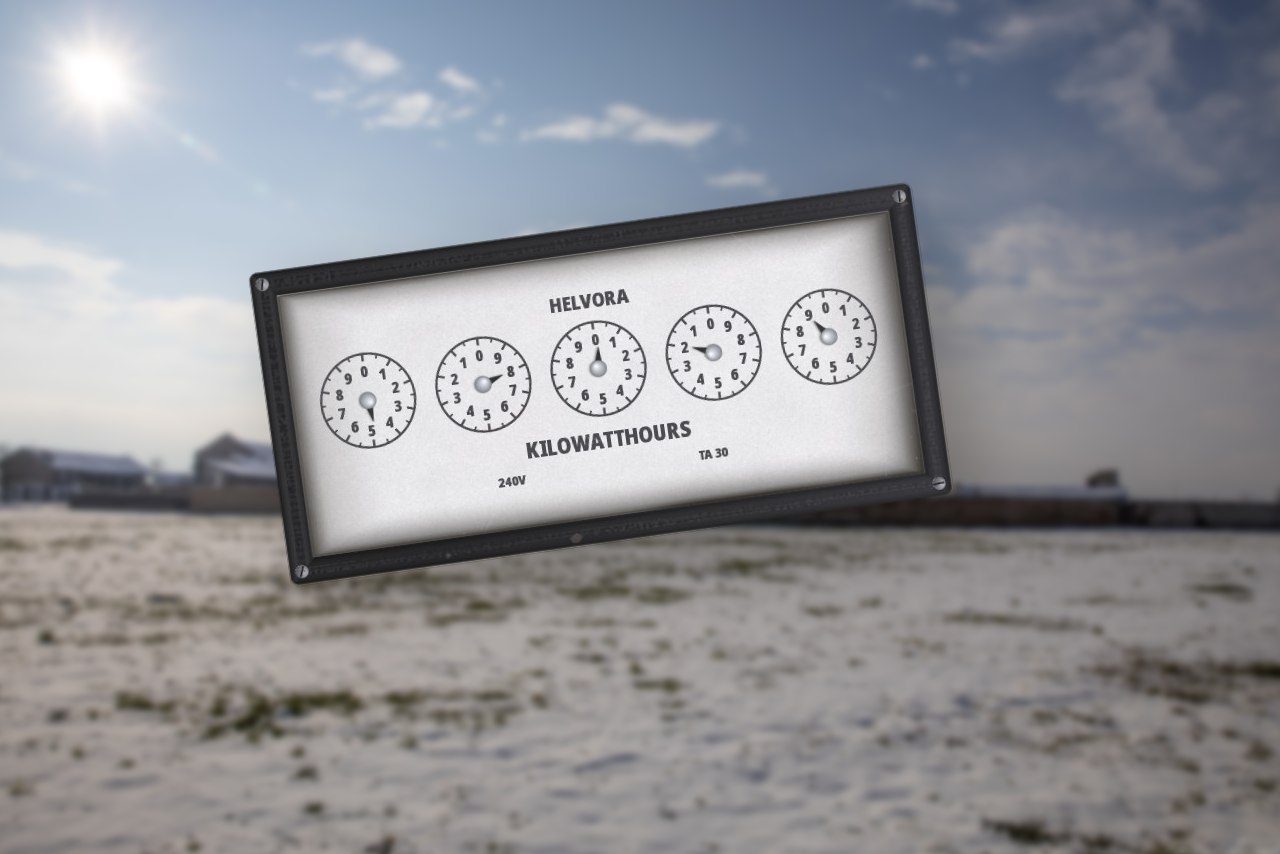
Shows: 48019 (kWh)
